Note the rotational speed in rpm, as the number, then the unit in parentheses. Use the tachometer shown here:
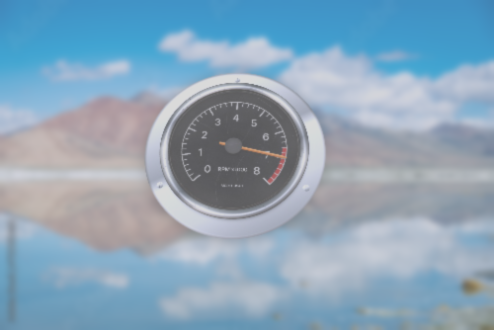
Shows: 7000 (rpm)
